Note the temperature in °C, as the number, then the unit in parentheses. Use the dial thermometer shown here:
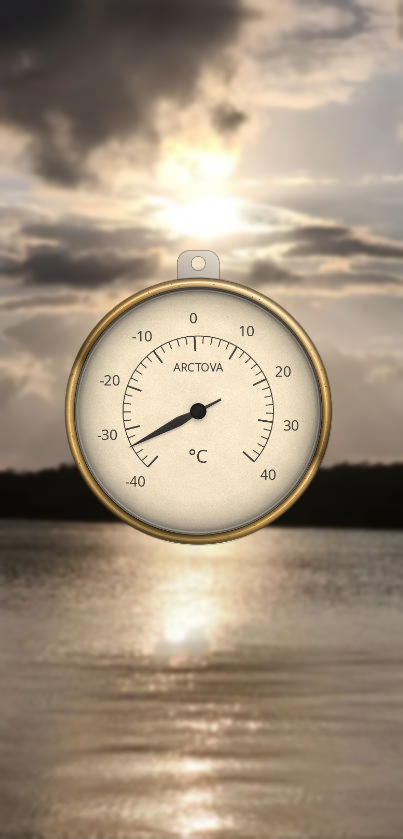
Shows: -34 (°C)
